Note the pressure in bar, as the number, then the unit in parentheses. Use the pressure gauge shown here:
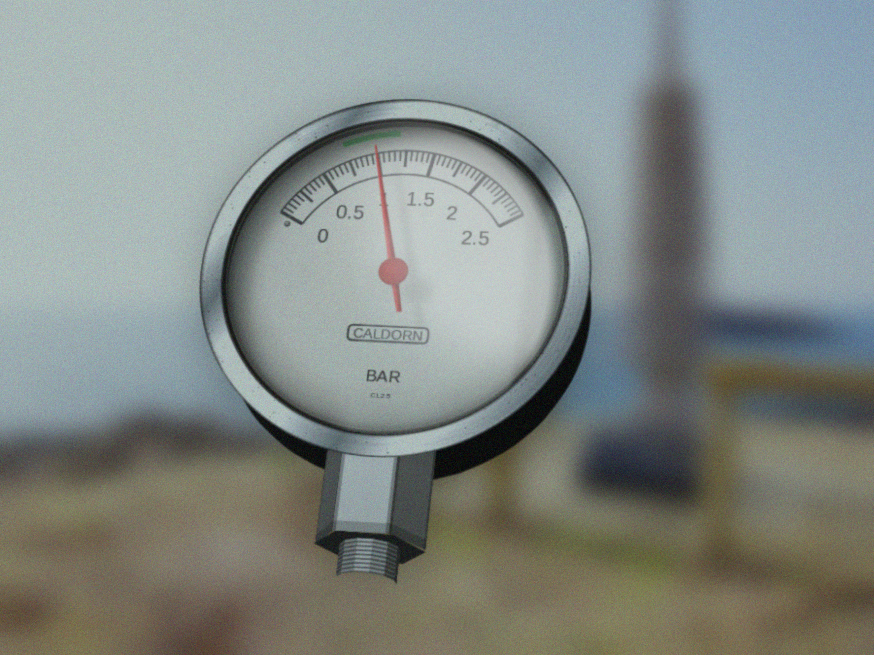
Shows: 1 (bar)
